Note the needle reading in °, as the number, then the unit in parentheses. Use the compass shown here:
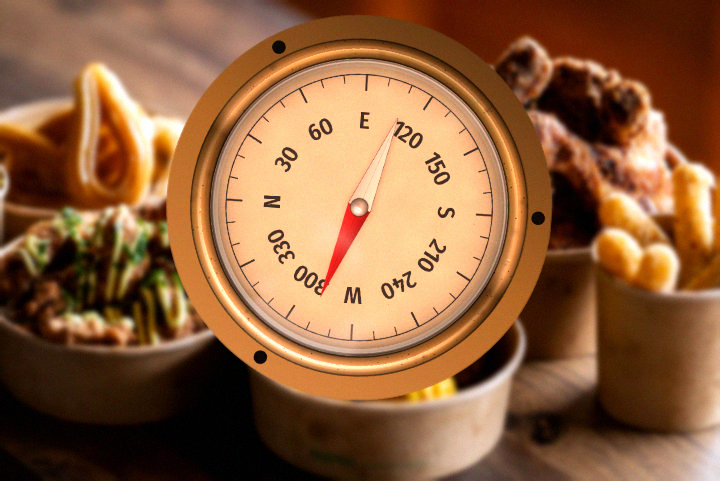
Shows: 290 (°)
